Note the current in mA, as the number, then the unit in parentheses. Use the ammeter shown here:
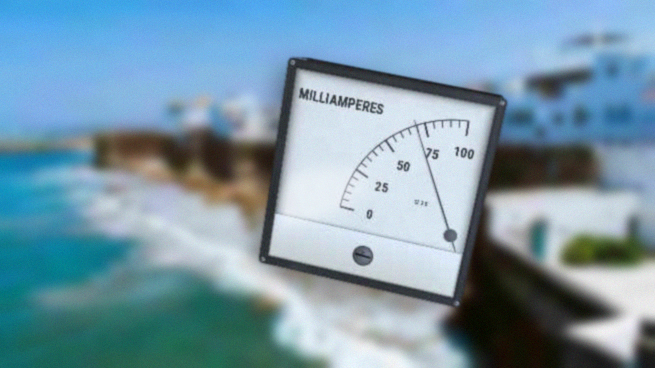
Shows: 70 (mA)
